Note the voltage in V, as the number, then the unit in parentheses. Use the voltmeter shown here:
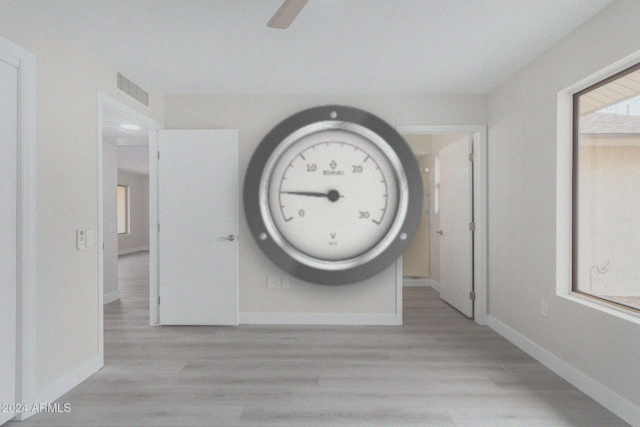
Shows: 4 (V)
